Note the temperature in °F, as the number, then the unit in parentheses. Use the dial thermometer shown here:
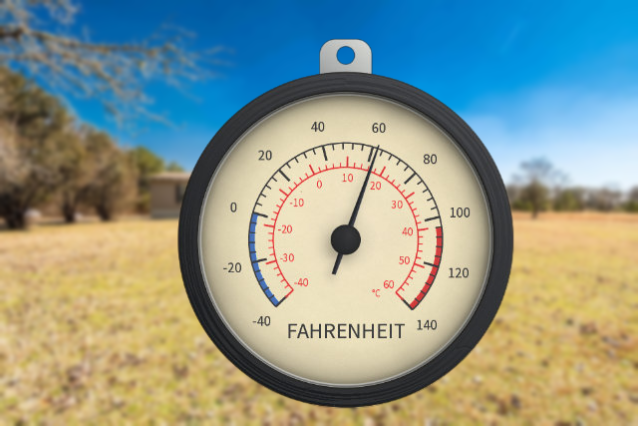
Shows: 62 (°F)
